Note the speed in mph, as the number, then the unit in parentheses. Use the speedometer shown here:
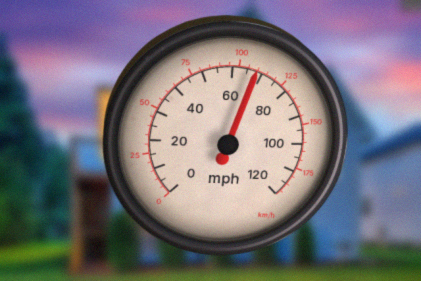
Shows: 67.5 (mph)
